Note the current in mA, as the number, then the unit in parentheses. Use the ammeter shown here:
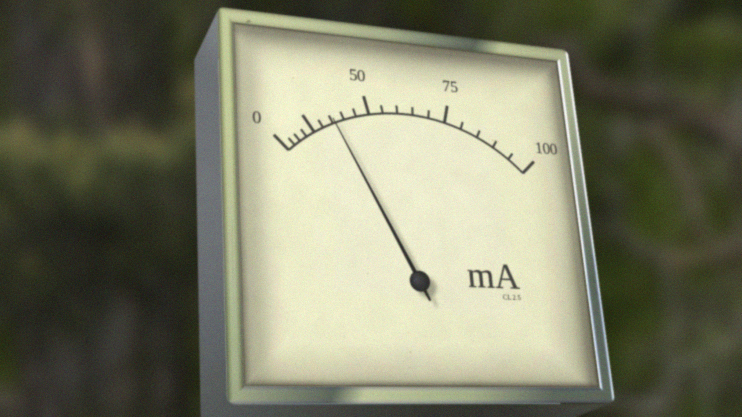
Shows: 35 (mA)
